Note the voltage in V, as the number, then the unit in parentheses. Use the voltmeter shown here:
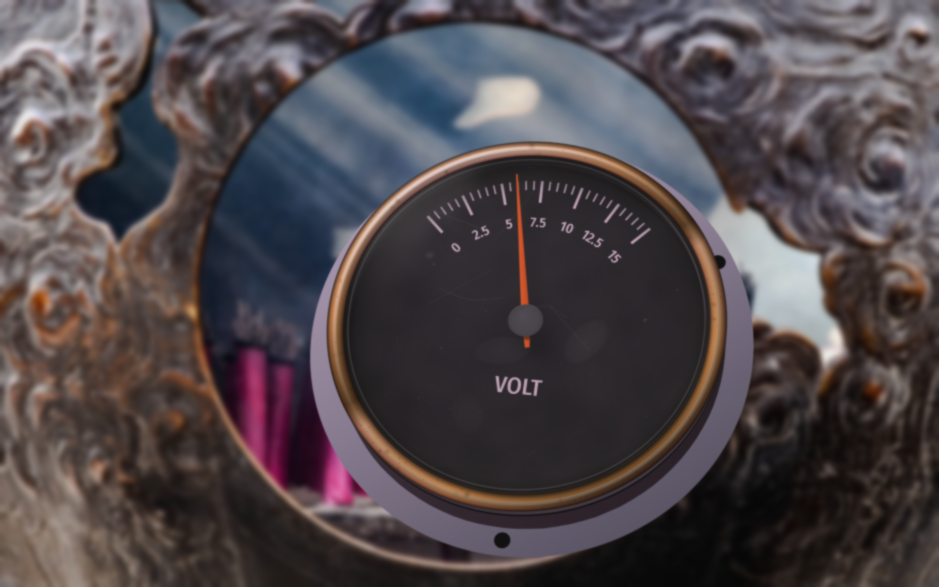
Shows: 6 (V)
